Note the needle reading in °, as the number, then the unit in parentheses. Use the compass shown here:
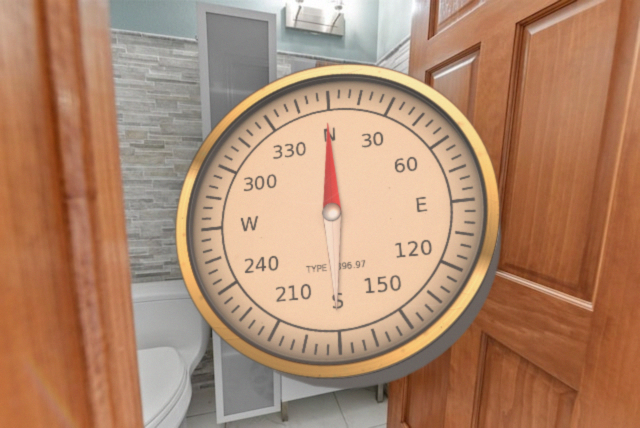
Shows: 0 (°)
